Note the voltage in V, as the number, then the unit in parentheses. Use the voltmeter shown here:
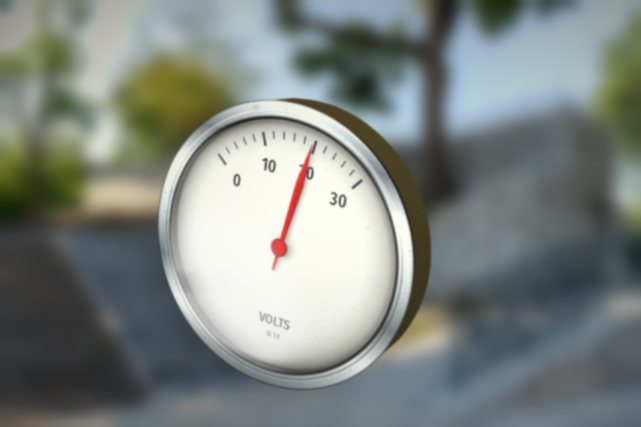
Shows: 20 (V)
